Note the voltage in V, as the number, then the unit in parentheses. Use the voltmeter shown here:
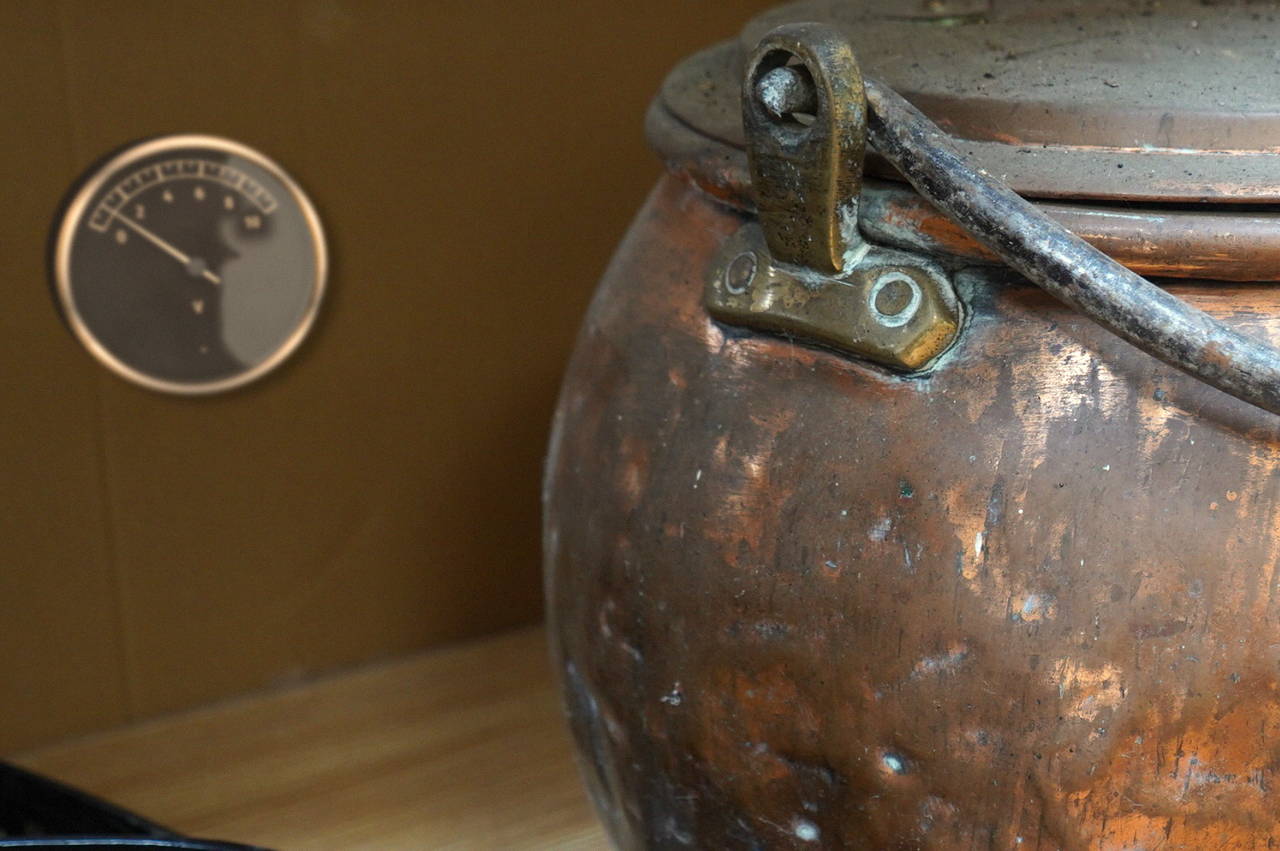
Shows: 1 (V)
